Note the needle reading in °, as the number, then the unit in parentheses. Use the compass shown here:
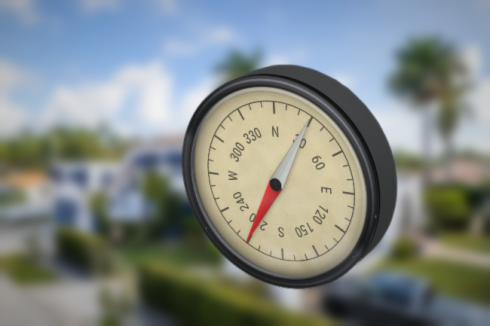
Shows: 210 (°)
